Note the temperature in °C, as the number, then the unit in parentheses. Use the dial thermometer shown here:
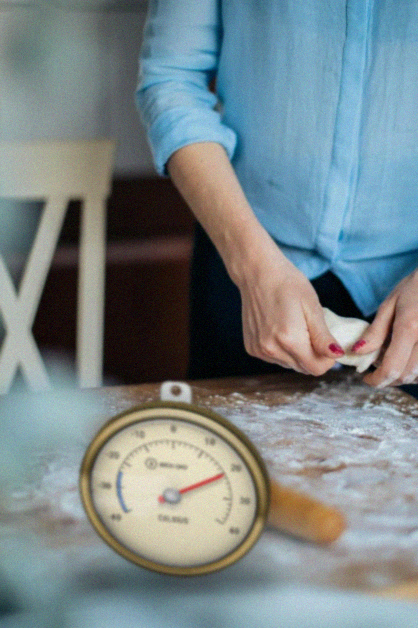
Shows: 20 (°C)
